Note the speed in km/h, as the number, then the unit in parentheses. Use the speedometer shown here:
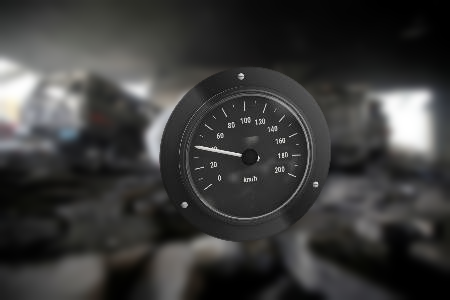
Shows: 40 (km/h)
